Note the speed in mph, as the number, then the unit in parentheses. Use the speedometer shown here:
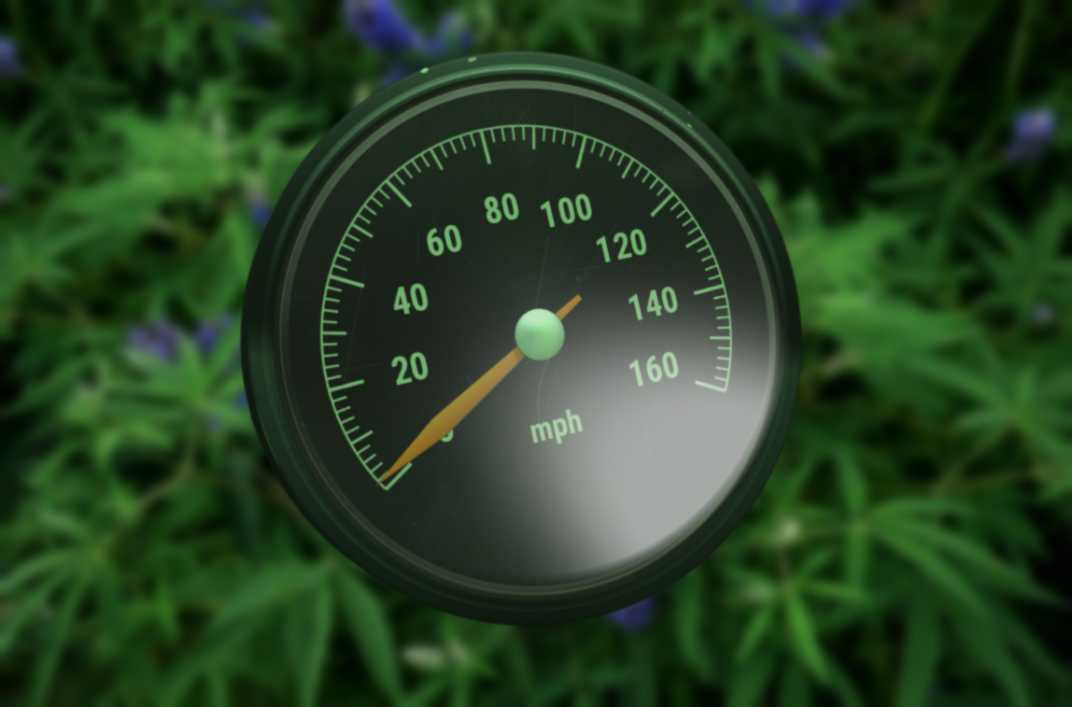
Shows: 2 (mph)
